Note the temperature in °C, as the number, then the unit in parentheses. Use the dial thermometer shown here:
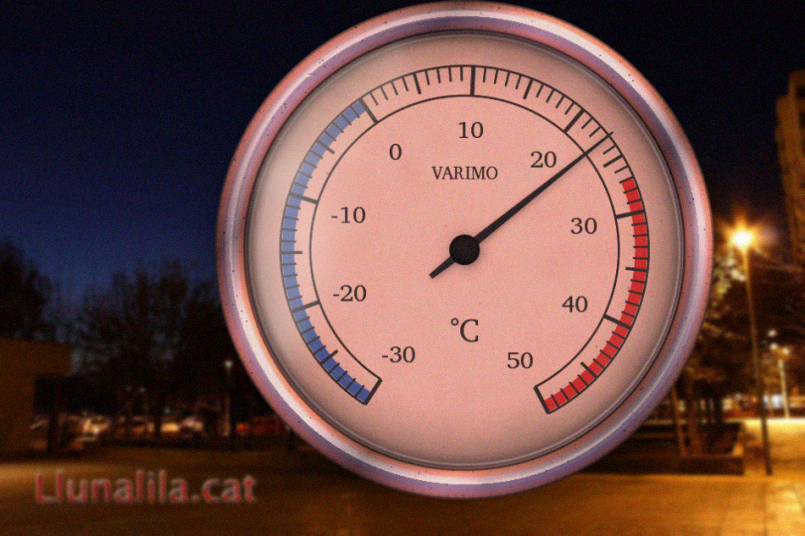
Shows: 23 (°C)
